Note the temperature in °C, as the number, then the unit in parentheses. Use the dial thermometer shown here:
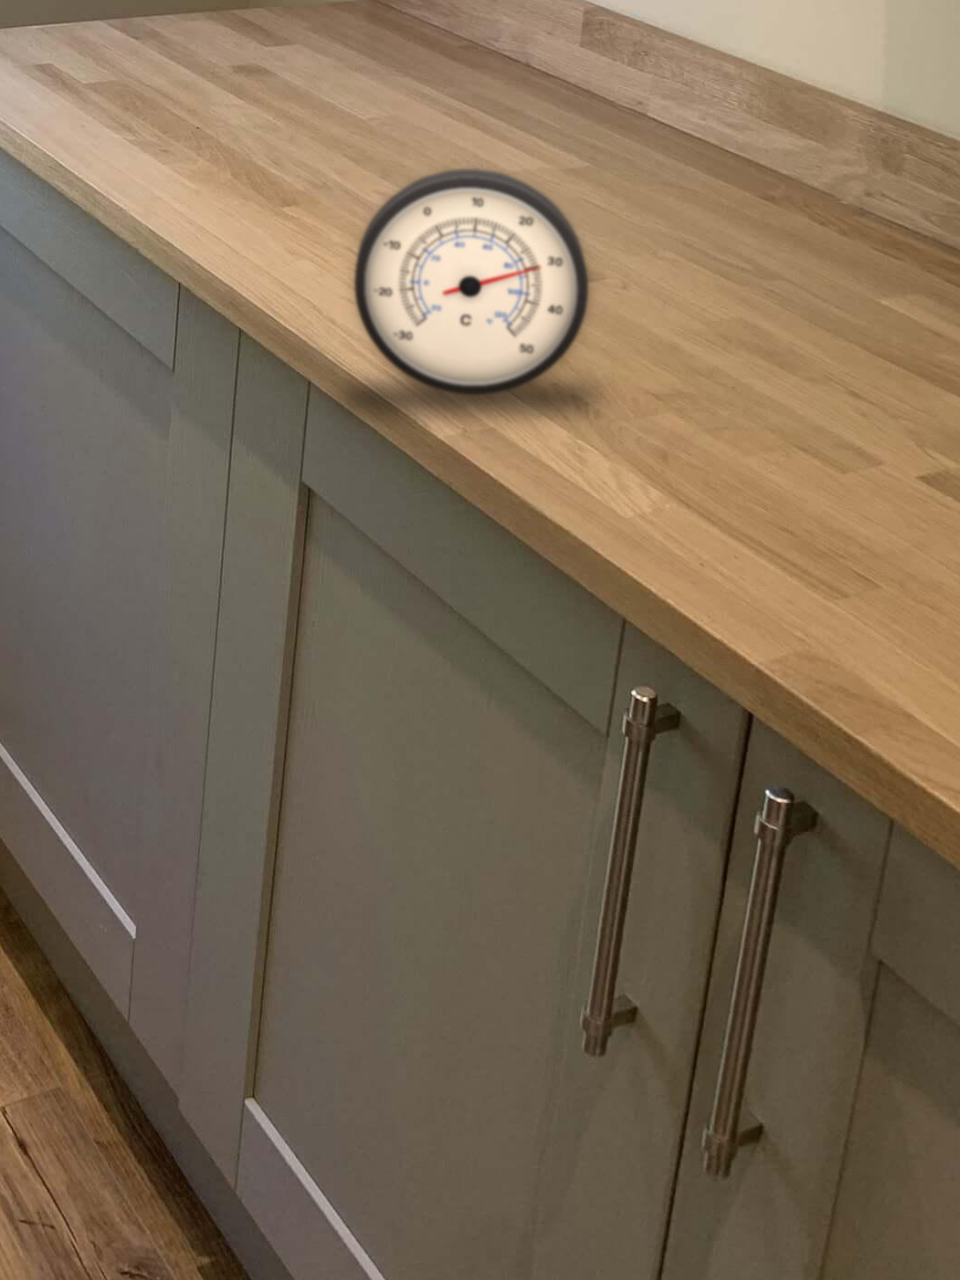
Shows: 30 (°C)
